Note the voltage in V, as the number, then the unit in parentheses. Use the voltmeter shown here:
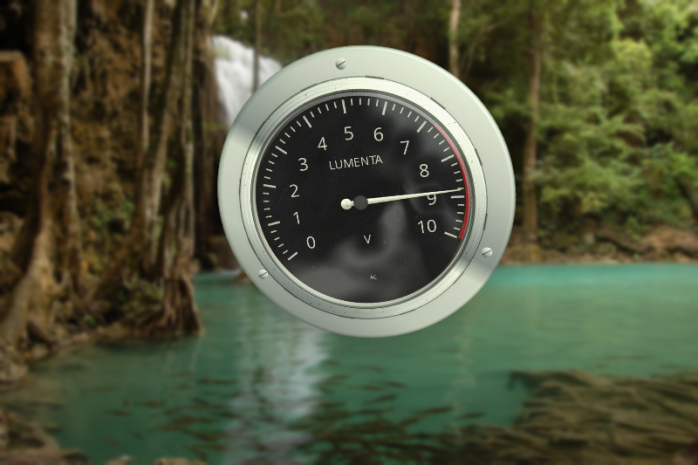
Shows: 8.8 (V)
